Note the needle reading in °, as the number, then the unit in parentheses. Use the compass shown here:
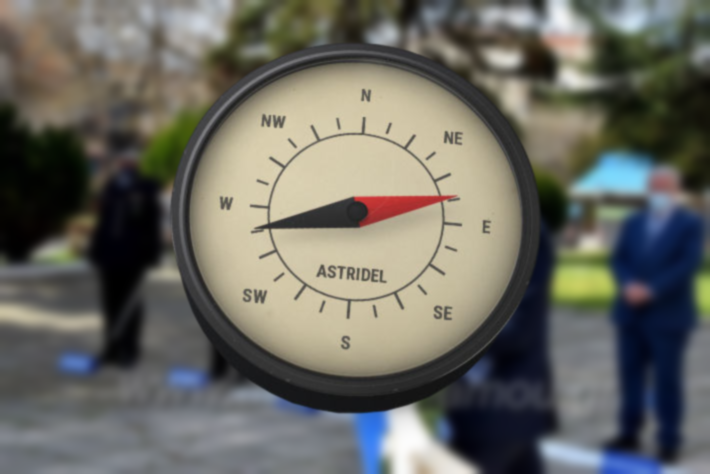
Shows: 75 (°)
